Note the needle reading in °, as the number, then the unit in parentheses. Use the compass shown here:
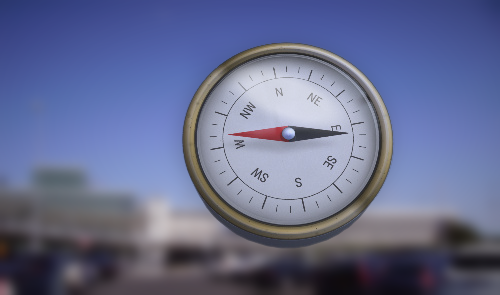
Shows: 280 (°)
